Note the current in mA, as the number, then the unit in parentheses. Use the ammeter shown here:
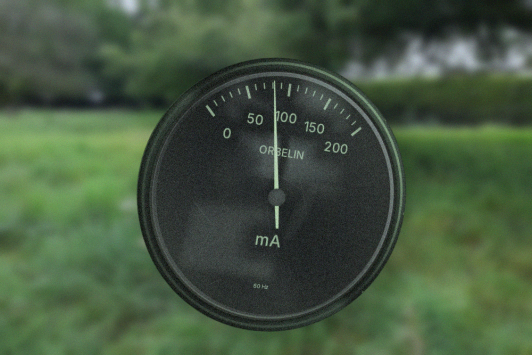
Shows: 80 (mA)
